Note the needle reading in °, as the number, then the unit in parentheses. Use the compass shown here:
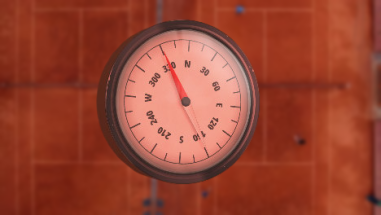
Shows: 330 (°)
